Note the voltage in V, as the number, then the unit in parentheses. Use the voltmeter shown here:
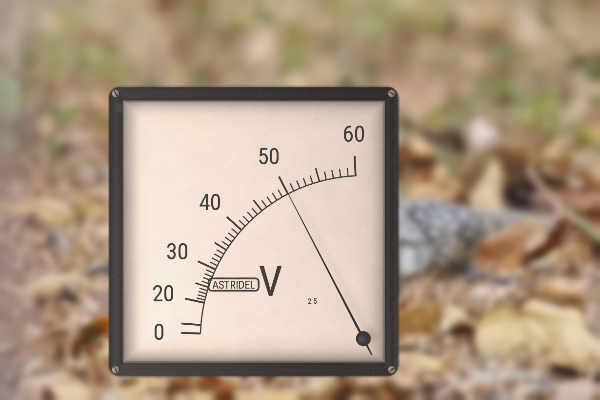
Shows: 50 (V)
